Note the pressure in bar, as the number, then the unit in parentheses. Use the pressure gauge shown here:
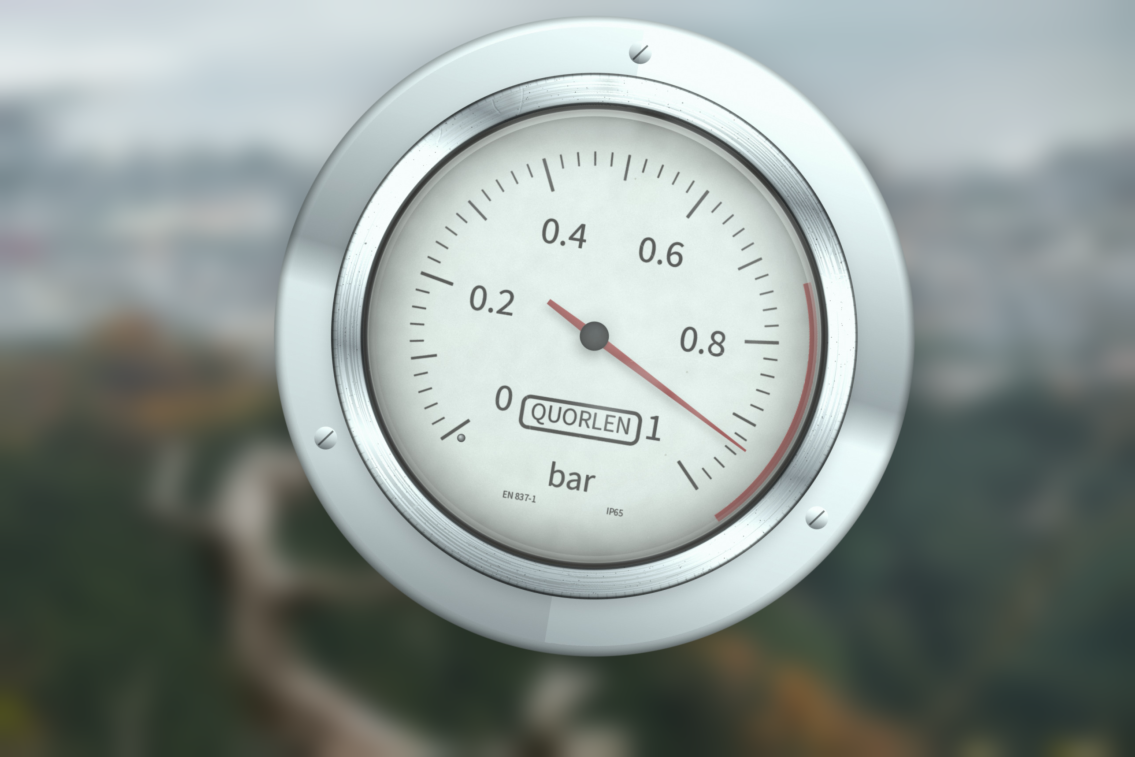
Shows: 0.93 (bar)
